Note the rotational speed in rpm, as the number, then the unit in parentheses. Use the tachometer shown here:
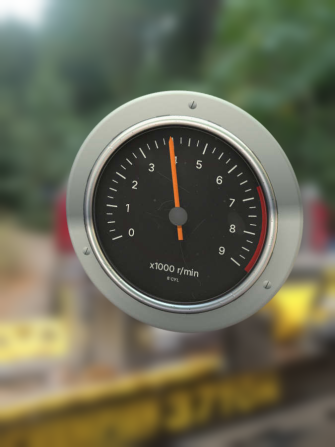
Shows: 4000 (rpm)
